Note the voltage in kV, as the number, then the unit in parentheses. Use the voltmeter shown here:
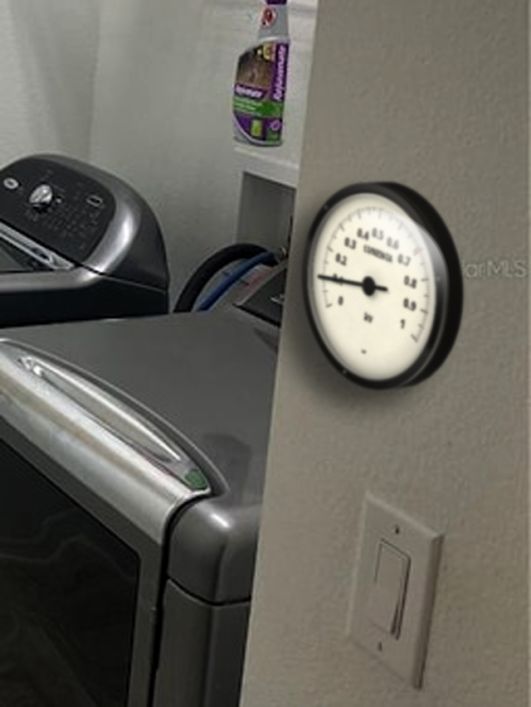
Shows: 0.1 (kV)
